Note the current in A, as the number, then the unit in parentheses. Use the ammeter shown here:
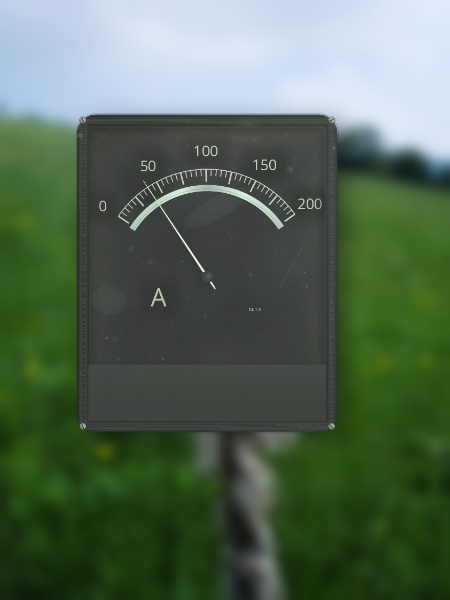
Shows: 40 (A)
